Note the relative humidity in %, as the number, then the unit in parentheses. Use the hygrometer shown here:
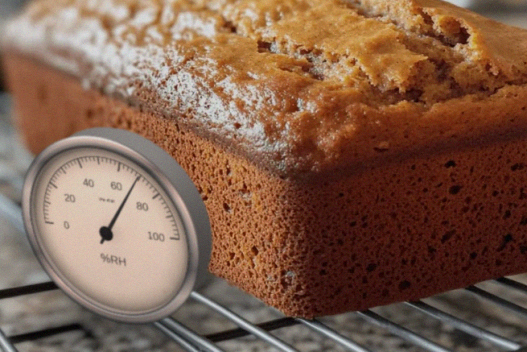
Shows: 70 (%)
